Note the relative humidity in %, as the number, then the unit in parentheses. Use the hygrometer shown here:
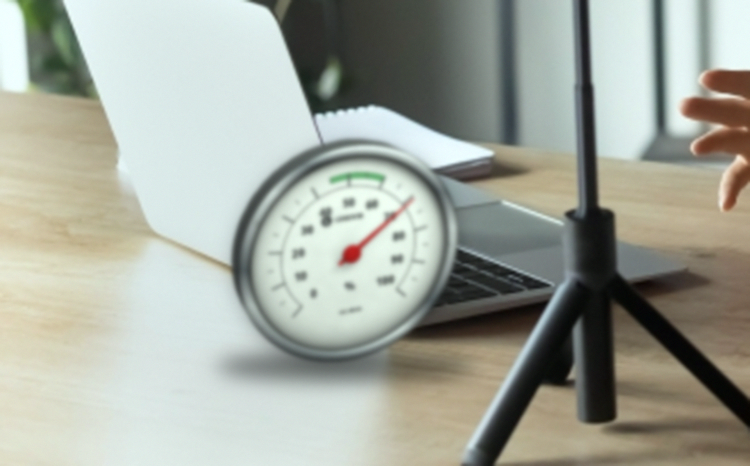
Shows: 70 (%)
